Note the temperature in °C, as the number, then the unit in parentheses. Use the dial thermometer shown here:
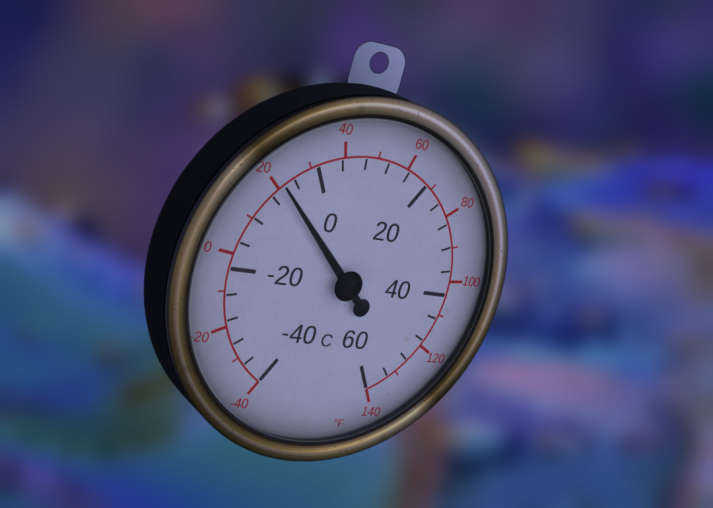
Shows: -6 (°C)
